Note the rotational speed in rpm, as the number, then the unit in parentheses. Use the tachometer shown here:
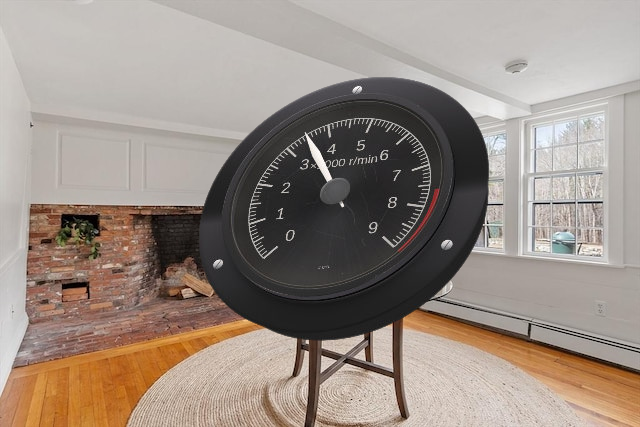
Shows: 3500 (rpm)
